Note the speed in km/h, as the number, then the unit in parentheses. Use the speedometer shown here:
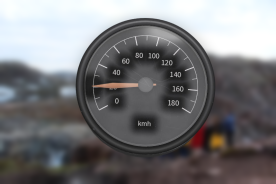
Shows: 20 (km/h)
